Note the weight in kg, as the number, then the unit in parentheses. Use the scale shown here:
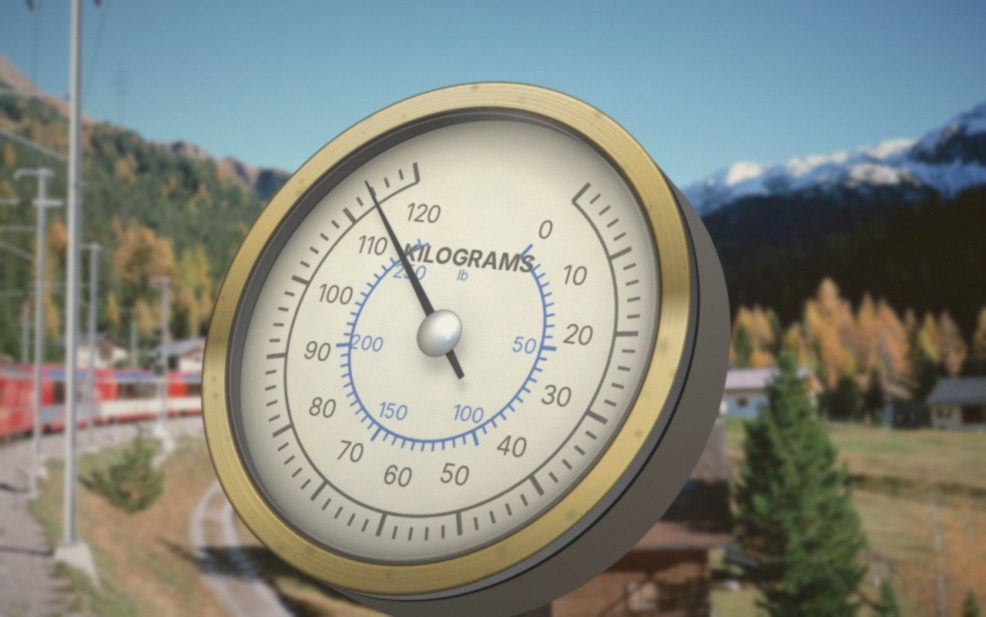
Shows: 114 (kg)
